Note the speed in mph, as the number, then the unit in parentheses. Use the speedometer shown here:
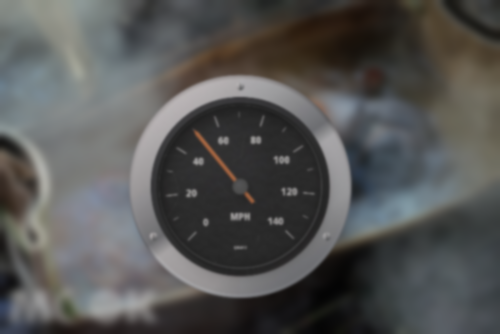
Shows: 50 (mph)
